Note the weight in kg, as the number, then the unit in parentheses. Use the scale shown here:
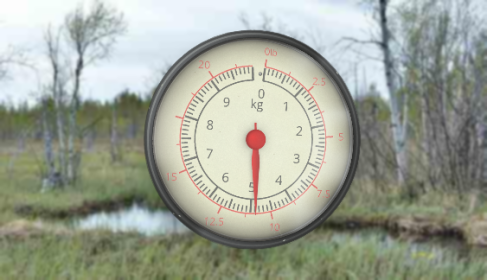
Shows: 4.9 (kg)
